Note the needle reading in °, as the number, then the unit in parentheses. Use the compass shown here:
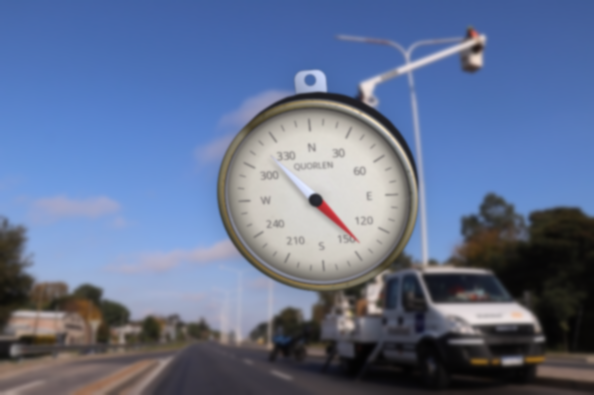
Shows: 140 (°)
